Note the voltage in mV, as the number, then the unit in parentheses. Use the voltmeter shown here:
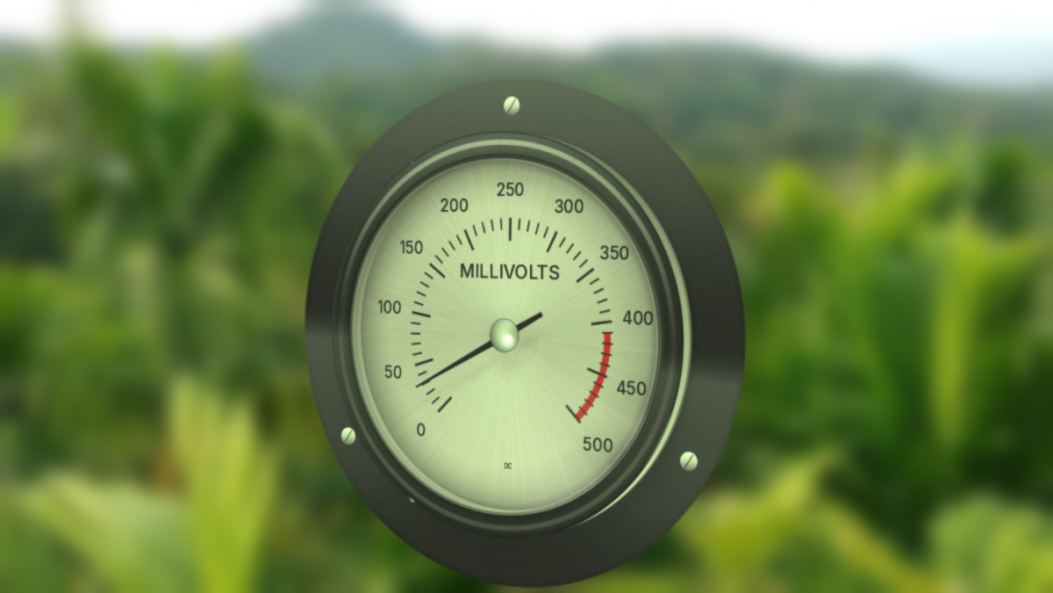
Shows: 30 (mV)
